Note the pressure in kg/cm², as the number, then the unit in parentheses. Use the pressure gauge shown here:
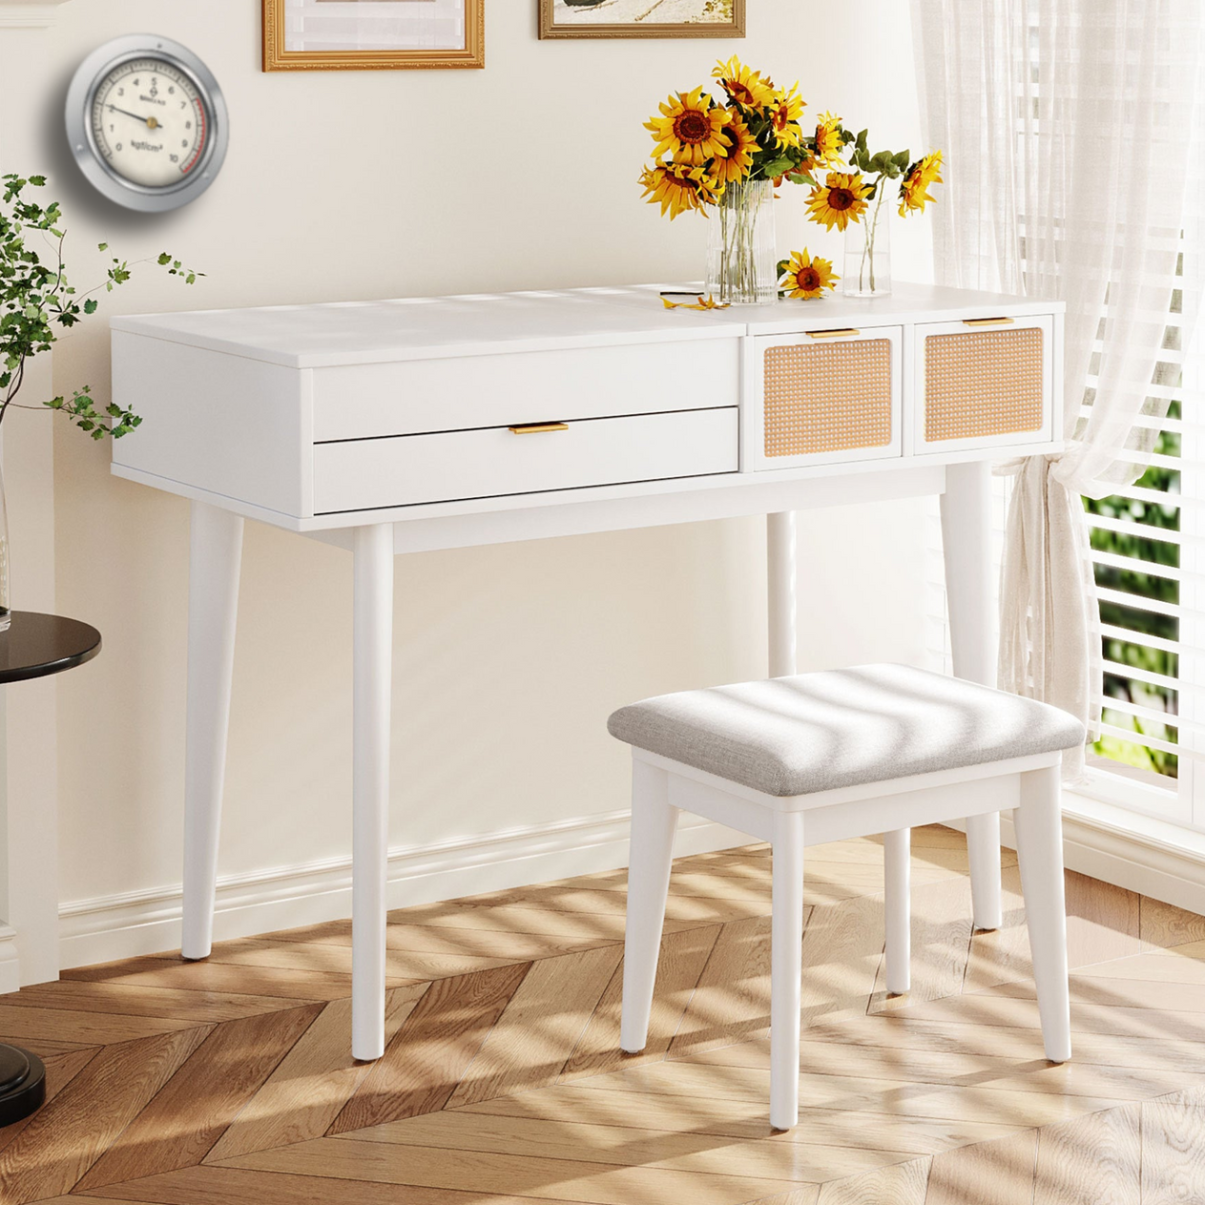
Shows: 2 (kg/cm²)
